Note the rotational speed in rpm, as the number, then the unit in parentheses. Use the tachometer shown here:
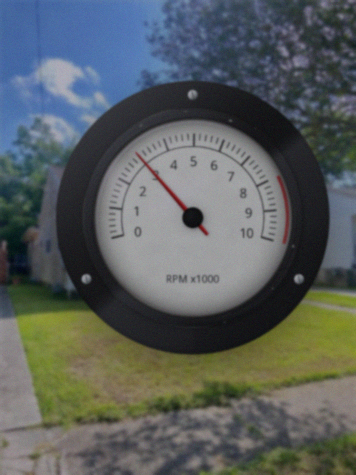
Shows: 3000 (rpm)
